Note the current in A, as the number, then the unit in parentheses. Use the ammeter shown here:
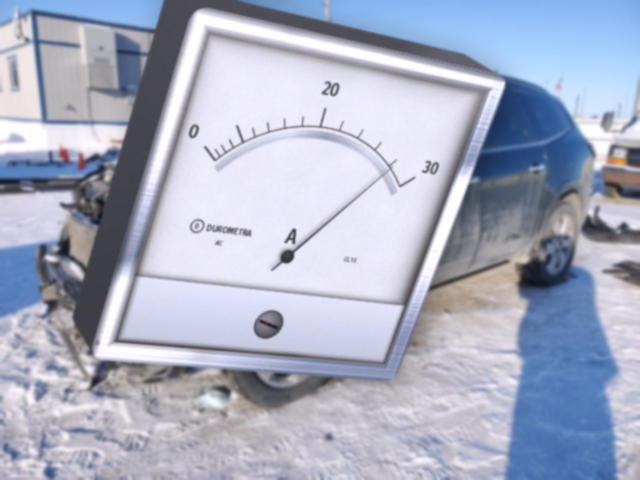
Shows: 28 (A)
